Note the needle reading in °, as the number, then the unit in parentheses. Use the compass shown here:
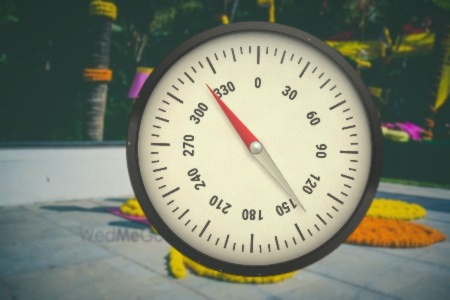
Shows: 320 (°)
